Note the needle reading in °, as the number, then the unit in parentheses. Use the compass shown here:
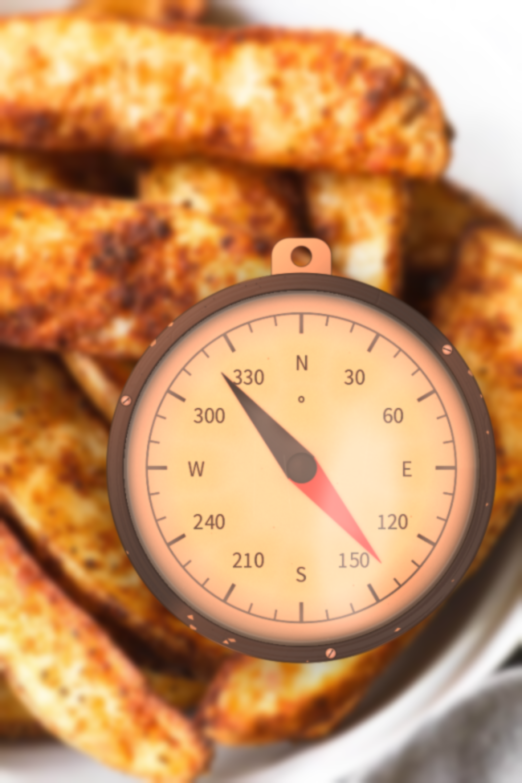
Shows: 140 (°)
